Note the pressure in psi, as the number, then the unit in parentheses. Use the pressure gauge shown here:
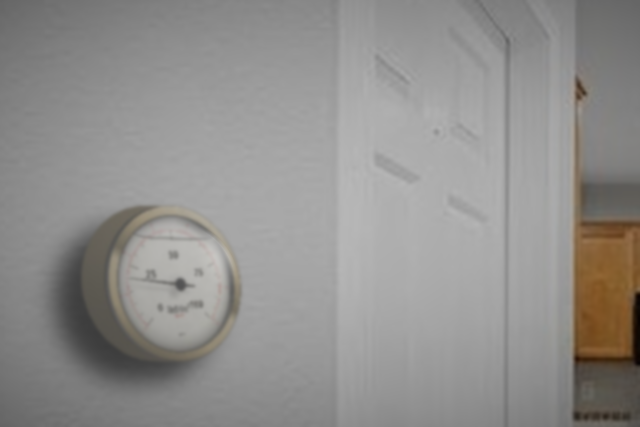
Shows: 20 (psi)
